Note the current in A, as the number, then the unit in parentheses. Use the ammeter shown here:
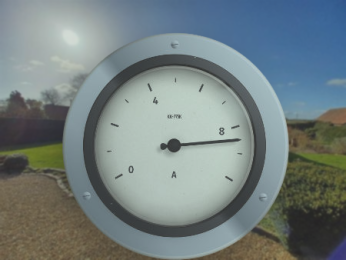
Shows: 8.5 (A)
